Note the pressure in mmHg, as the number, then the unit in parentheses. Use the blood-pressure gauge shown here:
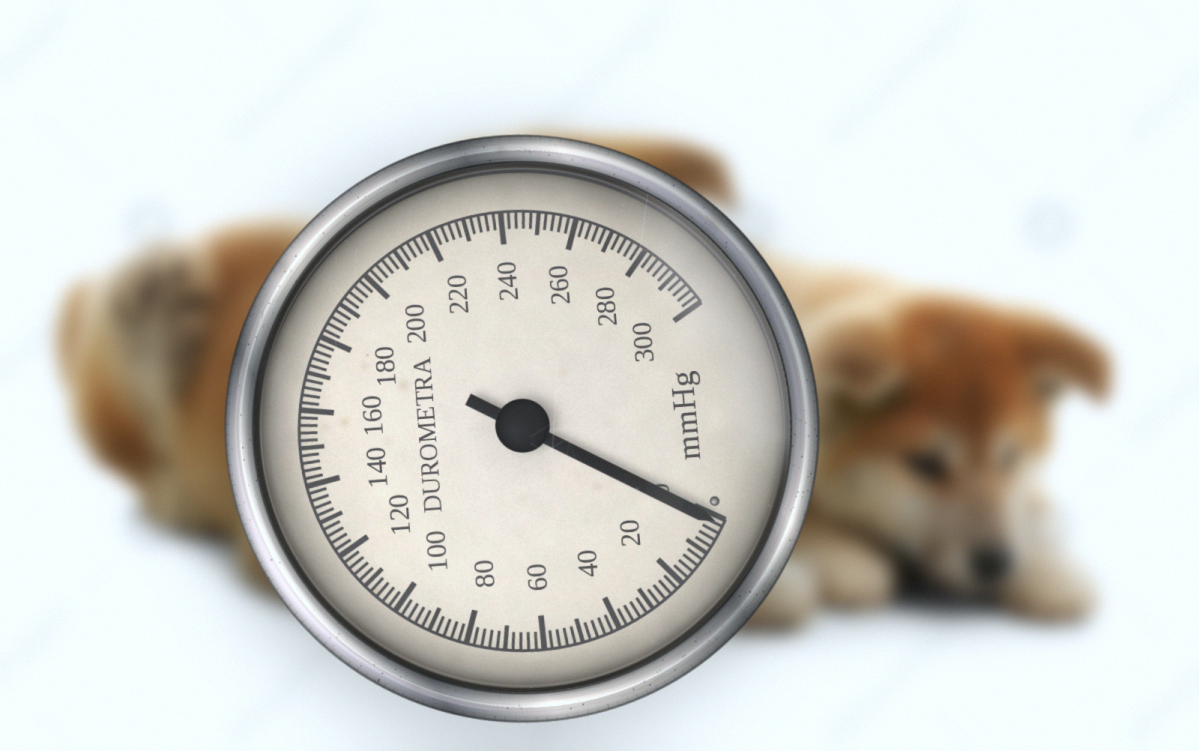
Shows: 2 (mmHg)
